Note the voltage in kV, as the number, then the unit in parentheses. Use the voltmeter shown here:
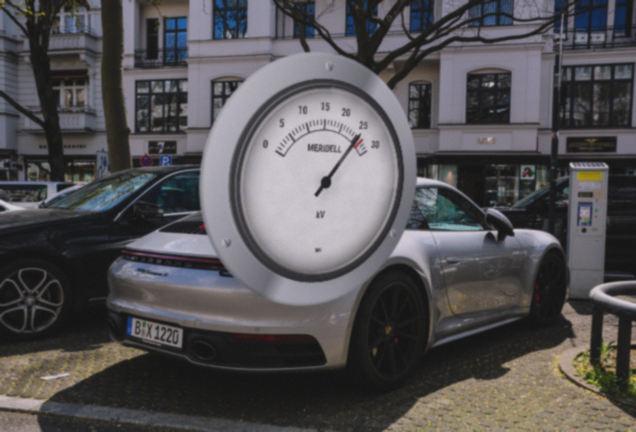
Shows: 25 (kV)
